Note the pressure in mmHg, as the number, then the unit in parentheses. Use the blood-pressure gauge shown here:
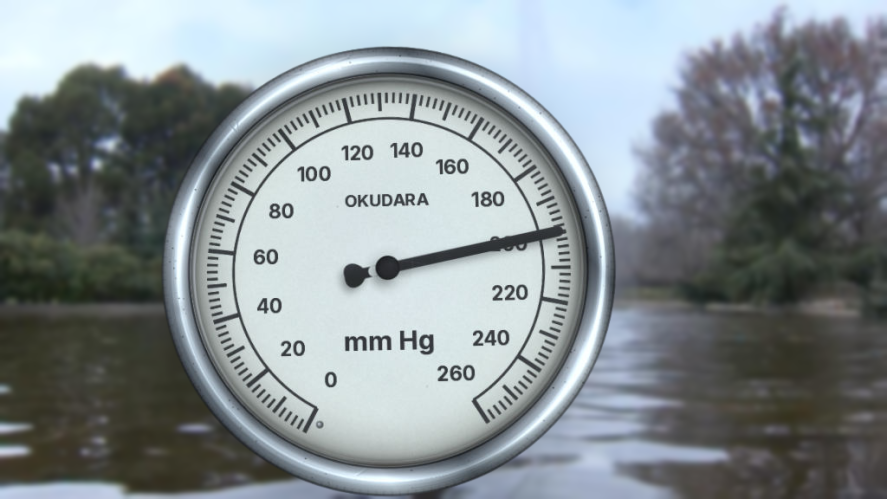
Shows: 200 (mmHg)
